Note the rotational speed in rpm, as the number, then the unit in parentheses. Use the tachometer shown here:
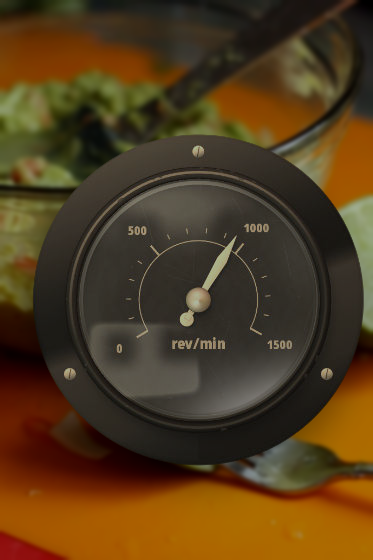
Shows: 950 (rpm)
